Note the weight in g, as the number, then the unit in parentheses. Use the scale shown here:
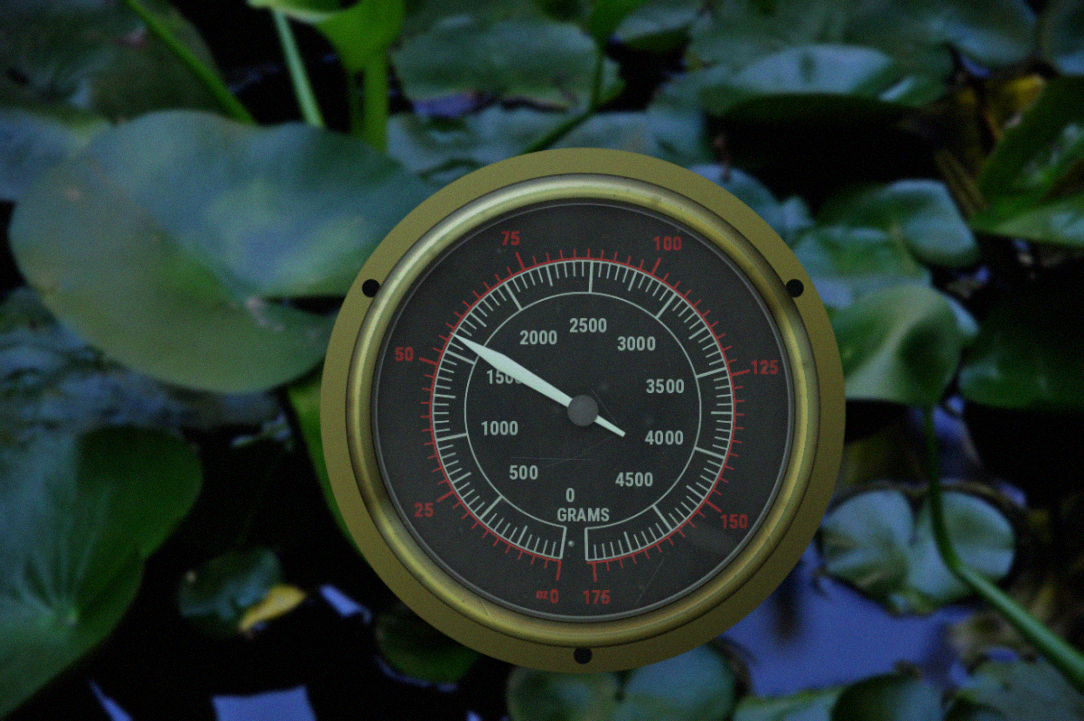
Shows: 1600 (g)
